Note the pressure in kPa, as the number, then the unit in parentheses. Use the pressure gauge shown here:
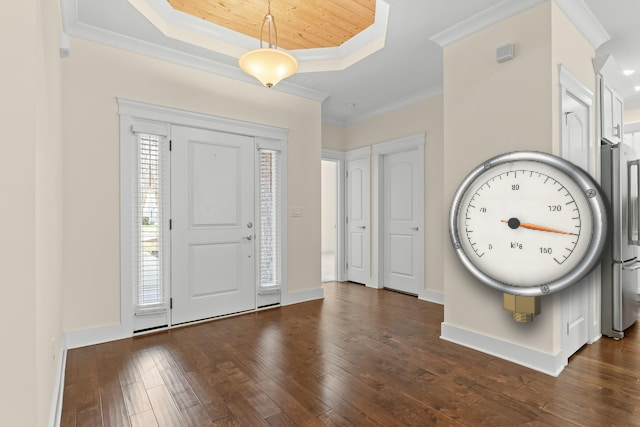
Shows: 140 (kPa)
